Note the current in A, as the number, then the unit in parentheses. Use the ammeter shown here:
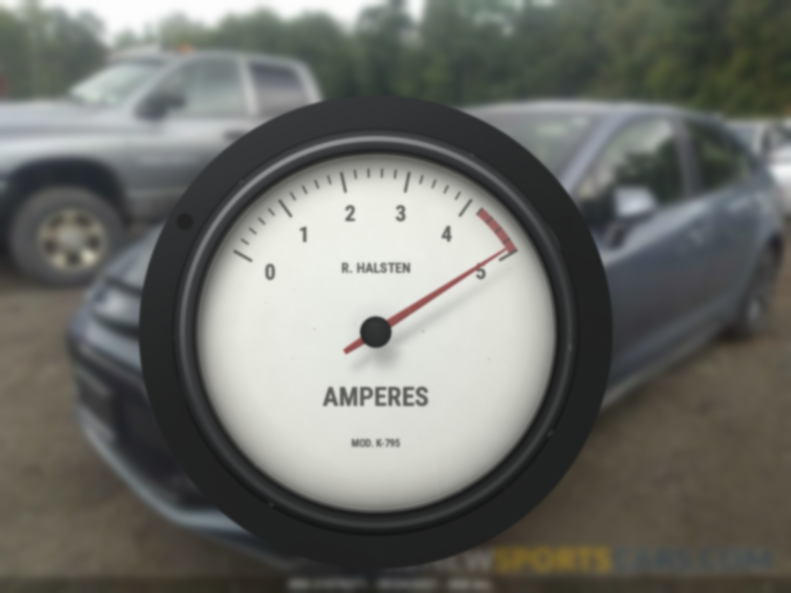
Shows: 4.9 (A)
